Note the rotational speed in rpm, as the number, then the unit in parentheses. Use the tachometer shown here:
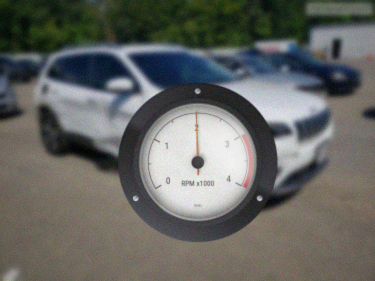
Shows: 2000 (rpm)
